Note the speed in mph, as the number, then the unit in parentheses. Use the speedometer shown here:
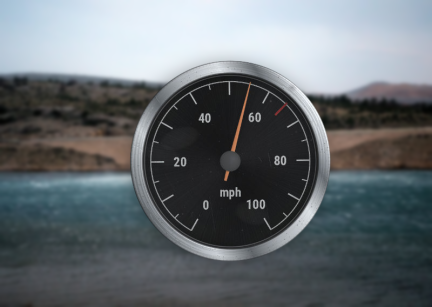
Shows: 55 (mph)
